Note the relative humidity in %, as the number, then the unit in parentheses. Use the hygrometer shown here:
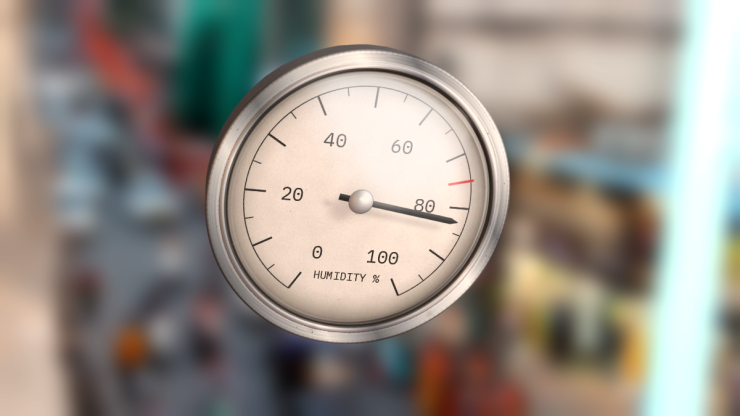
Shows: 82.5 (%)
